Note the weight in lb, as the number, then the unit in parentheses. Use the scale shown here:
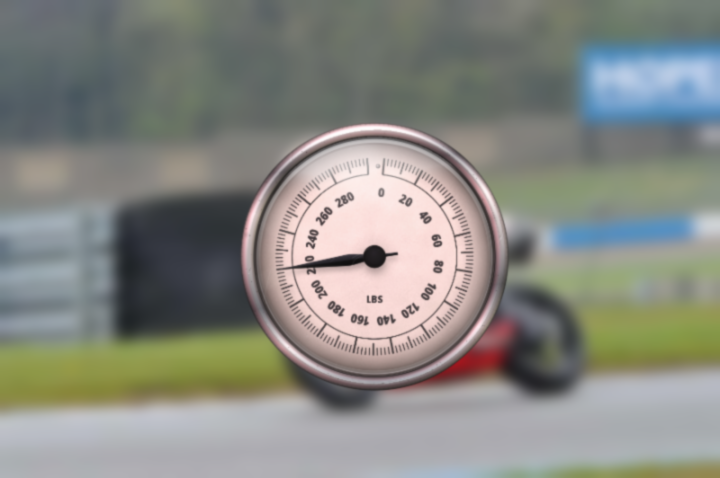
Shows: 220 (lb)
